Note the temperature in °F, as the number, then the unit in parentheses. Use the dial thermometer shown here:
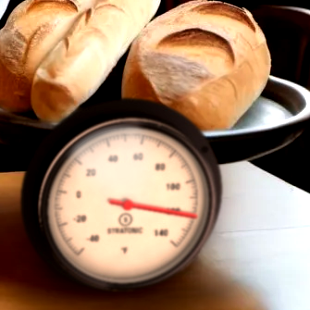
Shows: 120 (°F)
